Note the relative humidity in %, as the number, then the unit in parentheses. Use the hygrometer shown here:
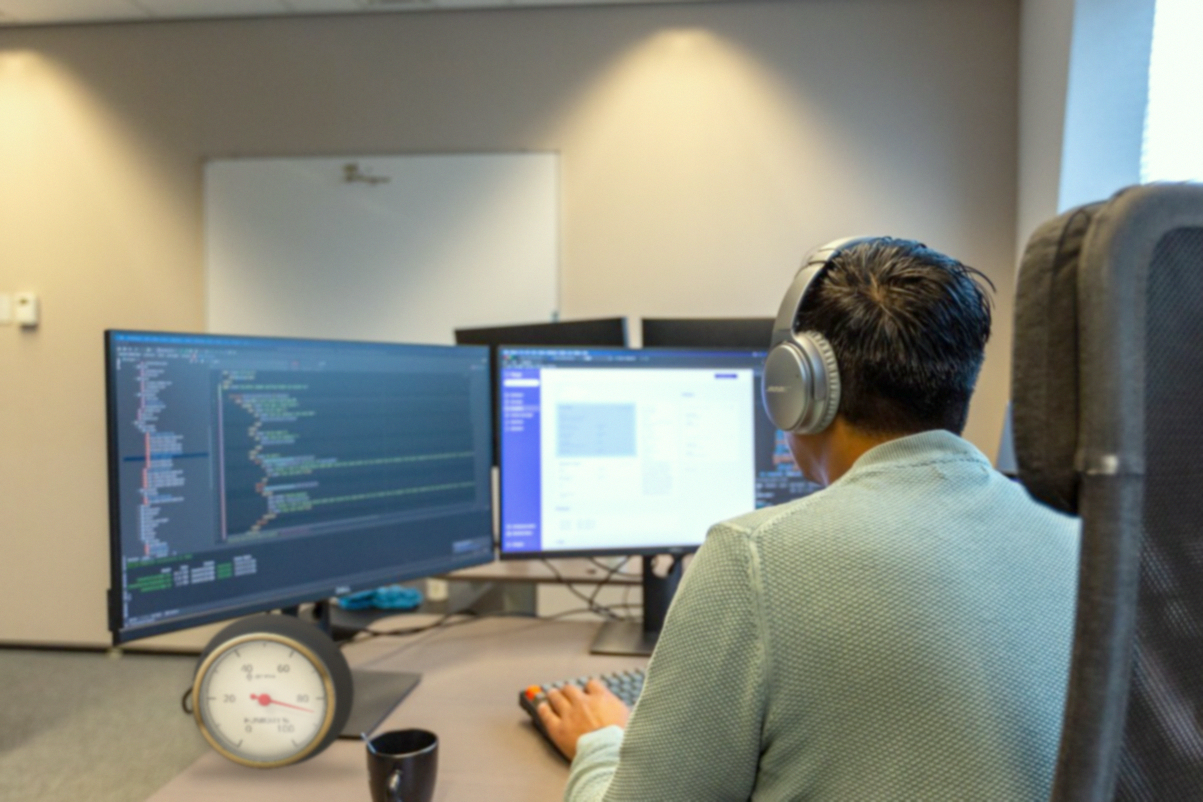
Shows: 85 (%)
